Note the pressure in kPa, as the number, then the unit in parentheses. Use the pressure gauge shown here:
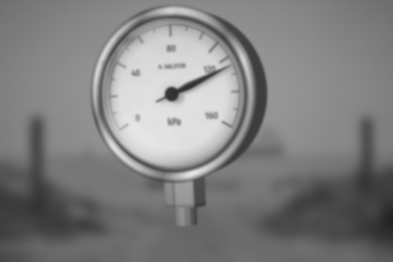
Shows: 125 (kPa)
